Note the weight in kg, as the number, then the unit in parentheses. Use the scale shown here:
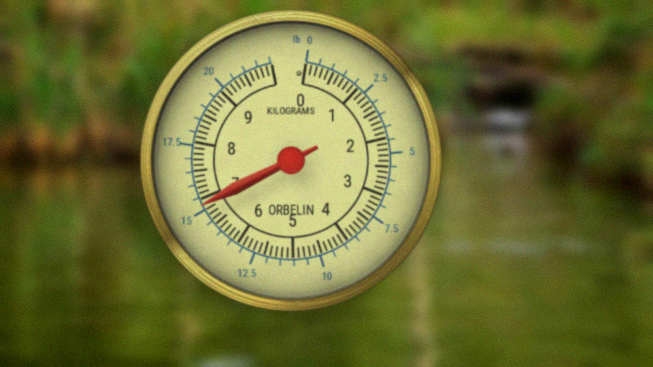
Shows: 6.9 (kg)
